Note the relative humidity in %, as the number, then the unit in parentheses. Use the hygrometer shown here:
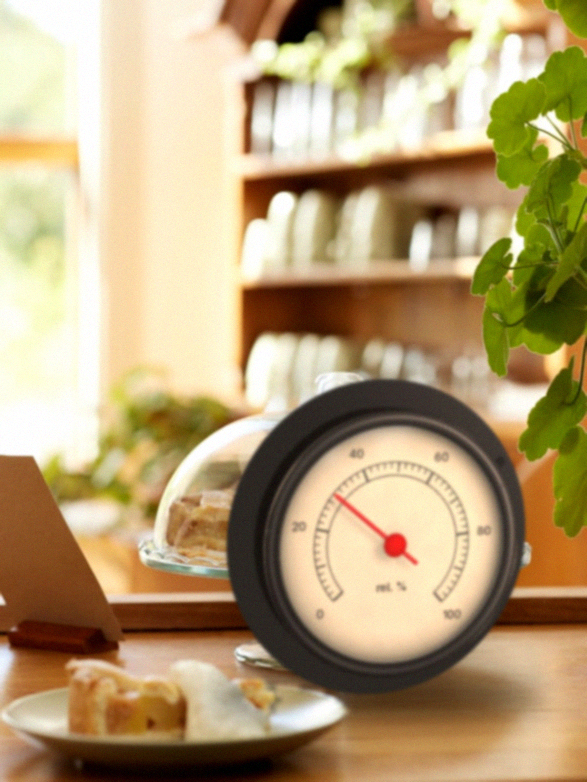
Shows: 30 (%)
